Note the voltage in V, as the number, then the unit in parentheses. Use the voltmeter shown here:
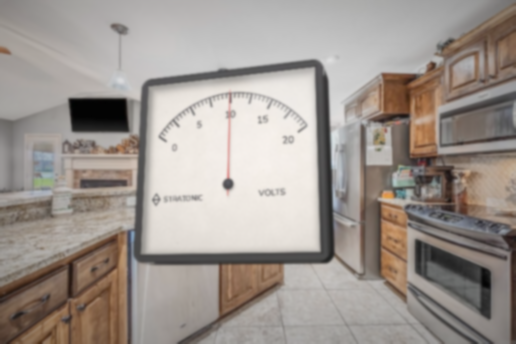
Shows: 10 (V)
